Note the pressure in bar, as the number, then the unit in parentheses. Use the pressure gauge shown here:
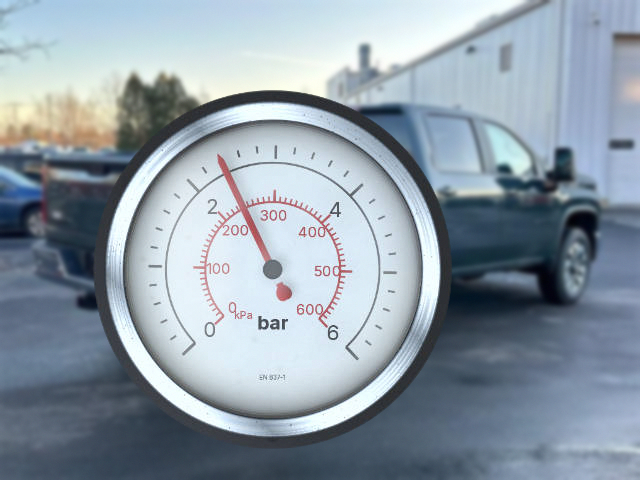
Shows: 2.4 (bar)
